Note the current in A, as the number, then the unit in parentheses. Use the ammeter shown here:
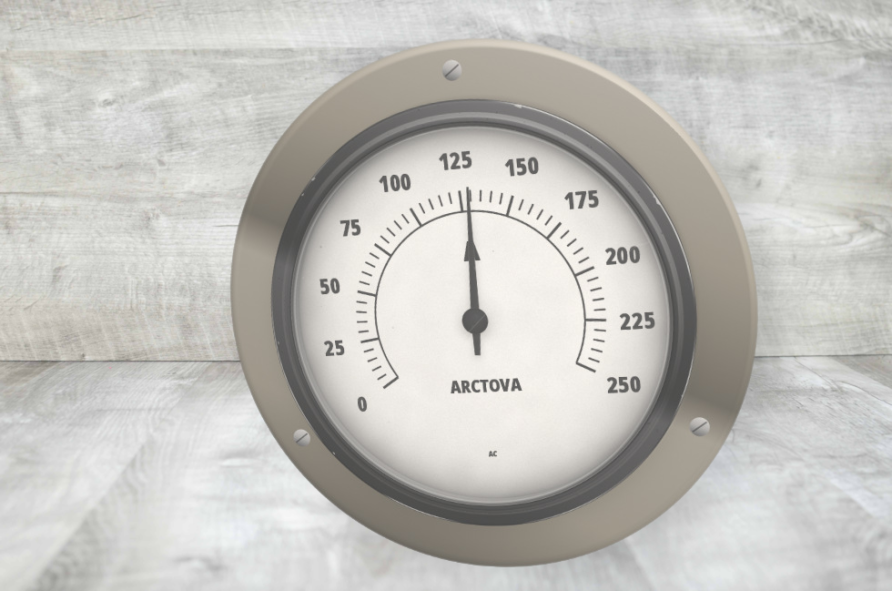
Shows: 130 (A)
